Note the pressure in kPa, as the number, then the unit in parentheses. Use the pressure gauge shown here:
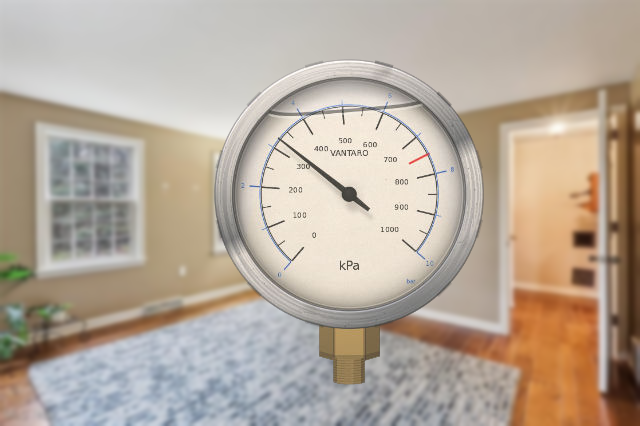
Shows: 325 (kPa)
